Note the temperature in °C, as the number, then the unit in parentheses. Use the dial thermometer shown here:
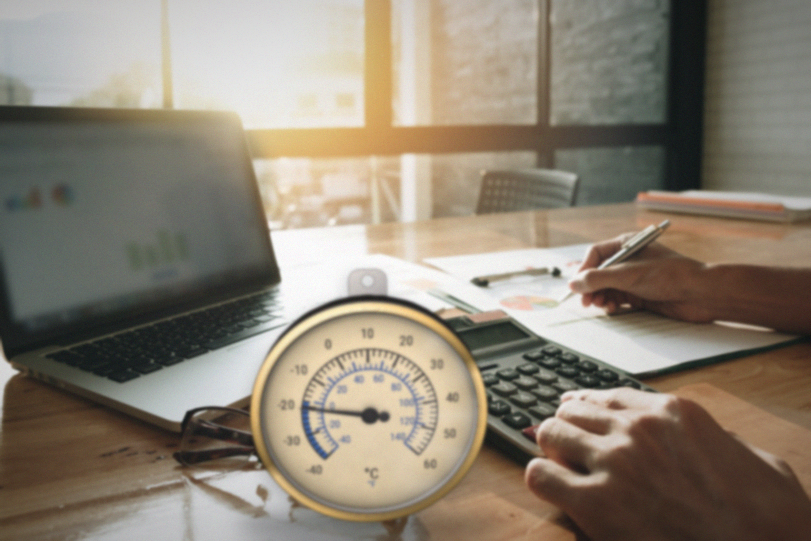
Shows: -20 (°C)
